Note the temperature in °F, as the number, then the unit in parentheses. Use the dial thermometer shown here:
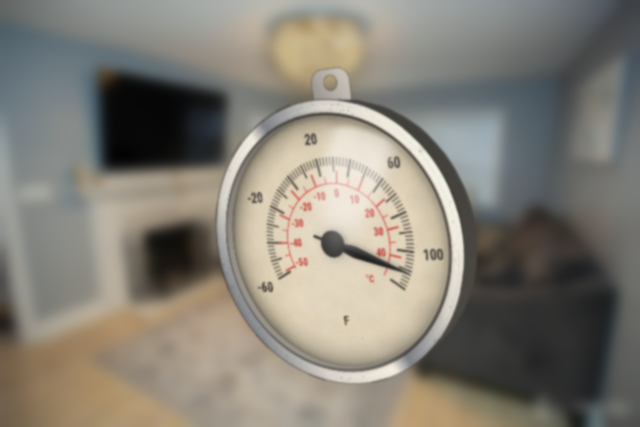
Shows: 110 (°F)
